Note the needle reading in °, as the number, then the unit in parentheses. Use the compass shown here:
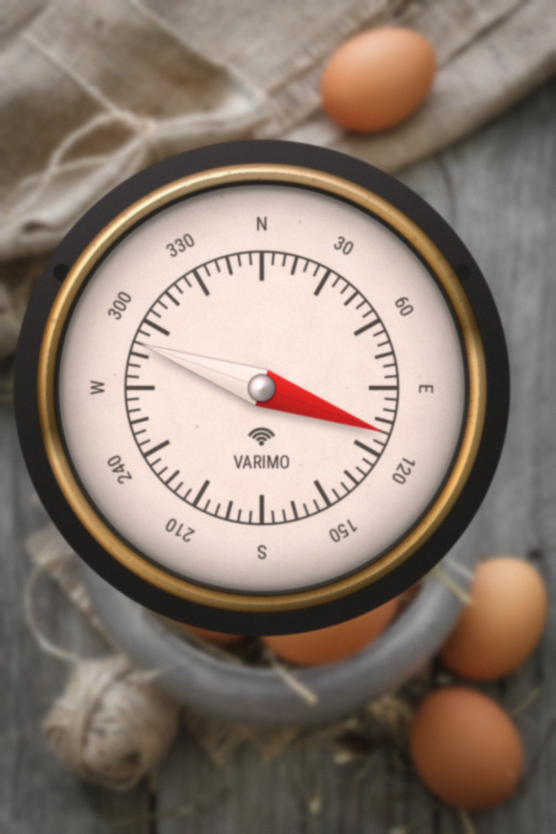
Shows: 110 (°)
